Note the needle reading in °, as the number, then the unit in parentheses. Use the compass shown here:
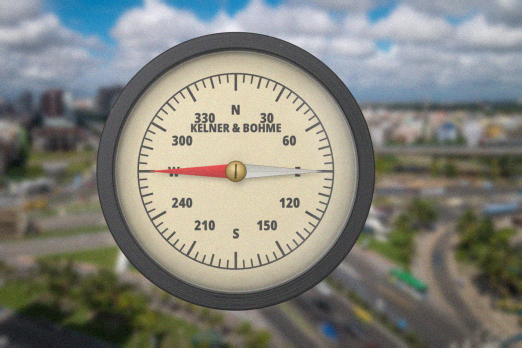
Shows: 270 (°)
